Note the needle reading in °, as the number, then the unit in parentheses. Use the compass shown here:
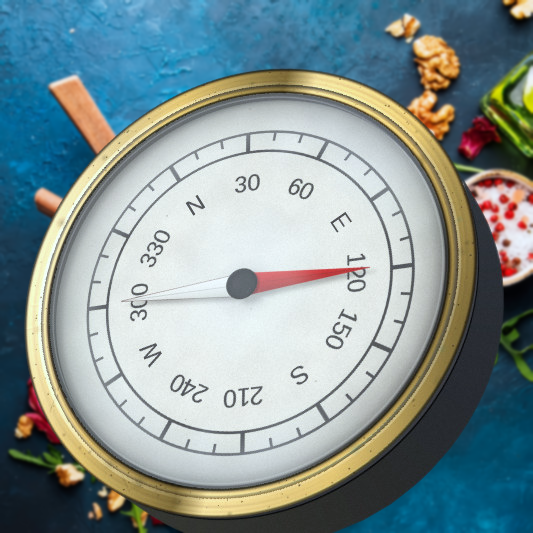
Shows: 120 (°)
